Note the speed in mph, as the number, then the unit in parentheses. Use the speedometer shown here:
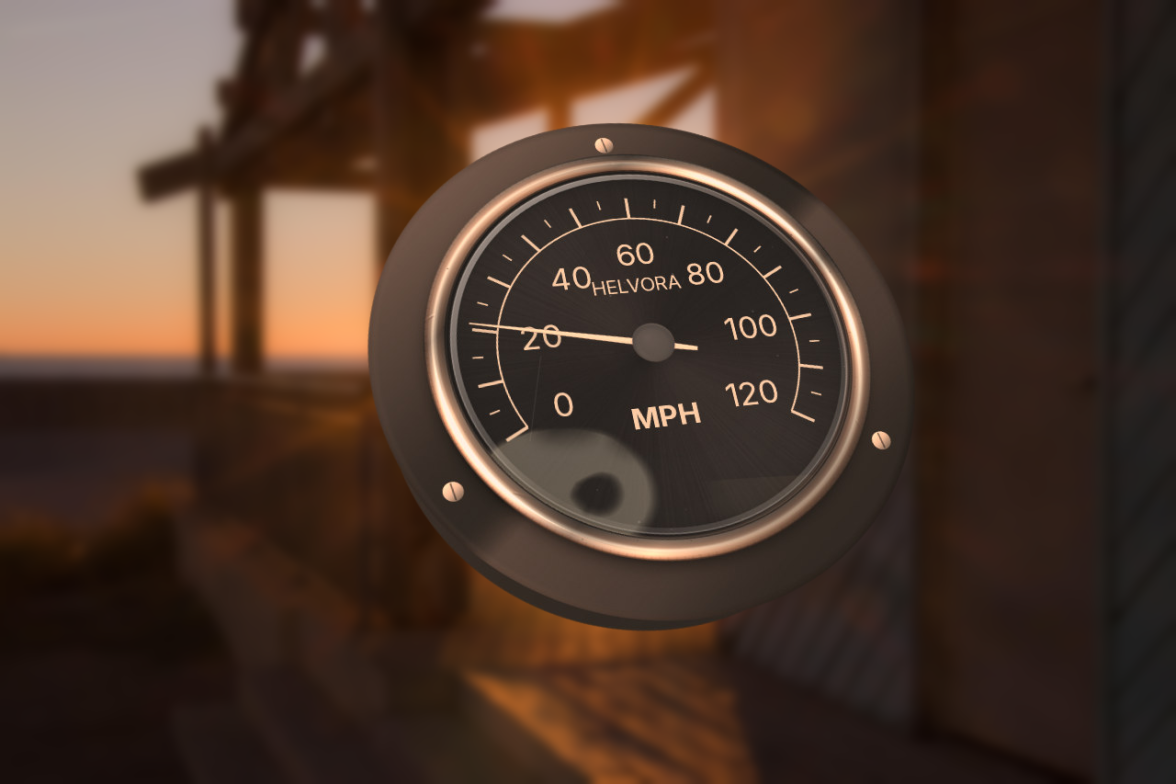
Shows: 20 (mph)
